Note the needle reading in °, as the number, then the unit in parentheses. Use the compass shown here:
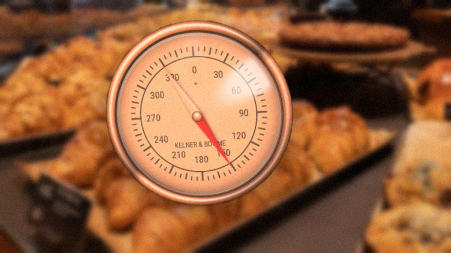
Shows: 150 (°)
